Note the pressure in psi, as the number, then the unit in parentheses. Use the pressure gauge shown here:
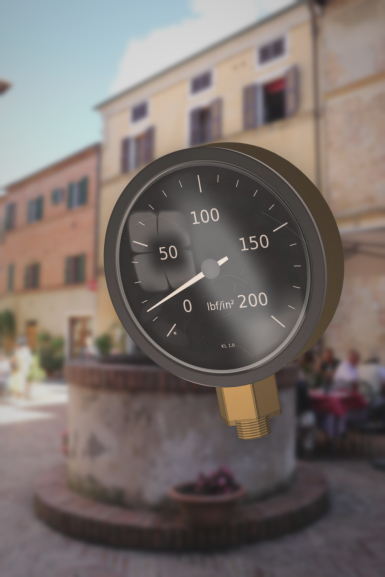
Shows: 15 (psi)
